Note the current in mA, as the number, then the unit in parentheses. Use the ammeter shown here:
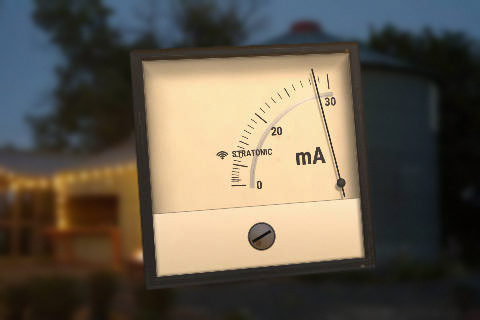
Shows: 28.5 (mA)
